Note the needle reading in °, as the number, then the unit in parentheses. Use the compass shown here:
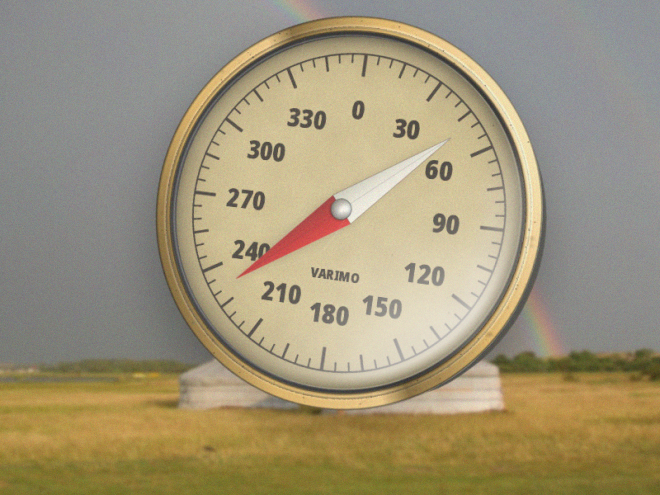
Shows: 230 (°)
